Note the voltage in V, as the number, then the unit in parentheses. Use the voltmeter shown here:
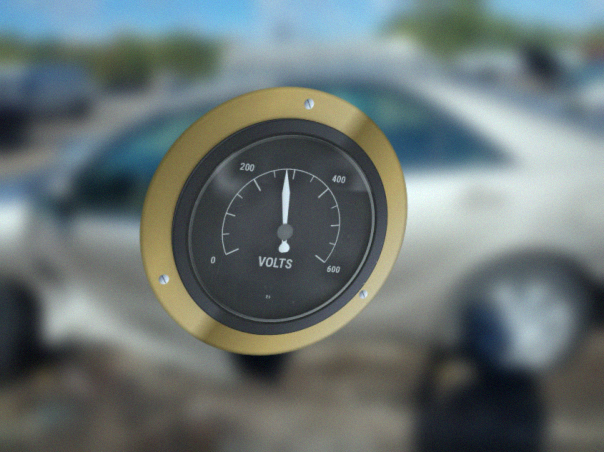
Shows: 275 (V)
